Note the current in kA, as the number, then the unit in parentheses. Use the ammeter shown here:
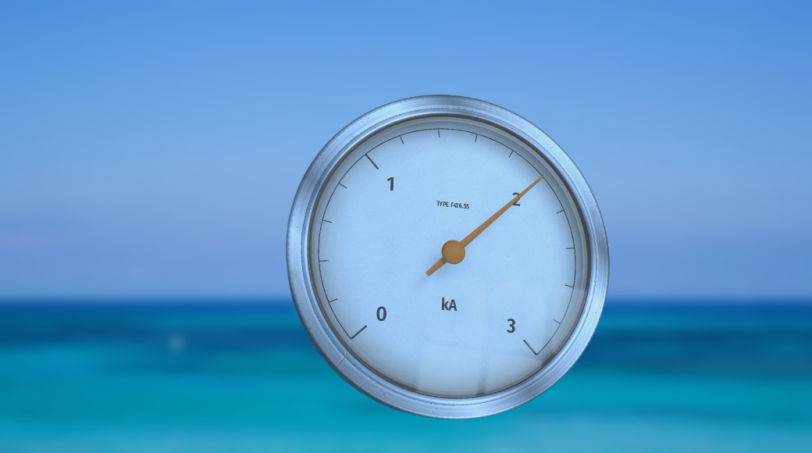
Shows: 2 (kA)
